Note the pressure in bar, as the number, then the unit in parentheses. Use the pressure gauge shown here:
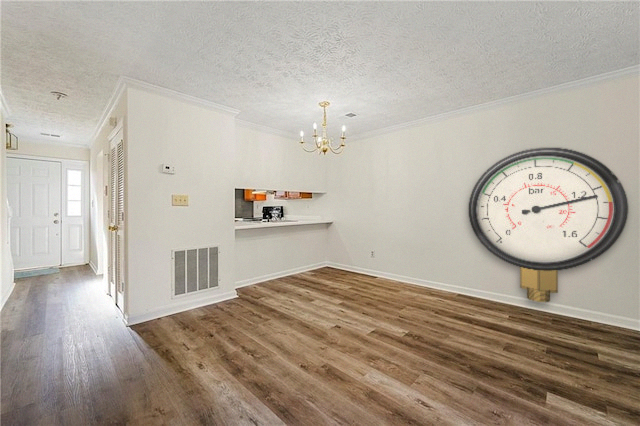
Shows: 1.25 (bar)
